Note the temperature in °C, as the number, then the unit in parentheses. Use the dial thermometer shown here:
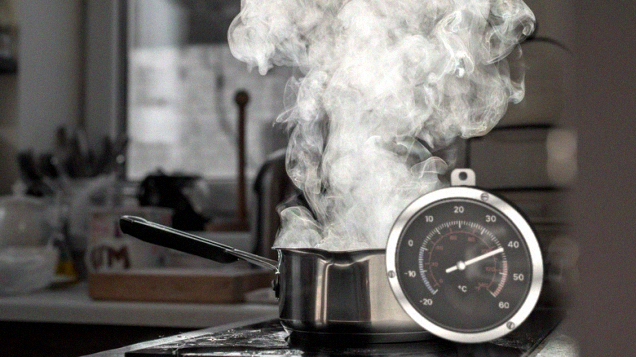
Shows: 40 (°C)
